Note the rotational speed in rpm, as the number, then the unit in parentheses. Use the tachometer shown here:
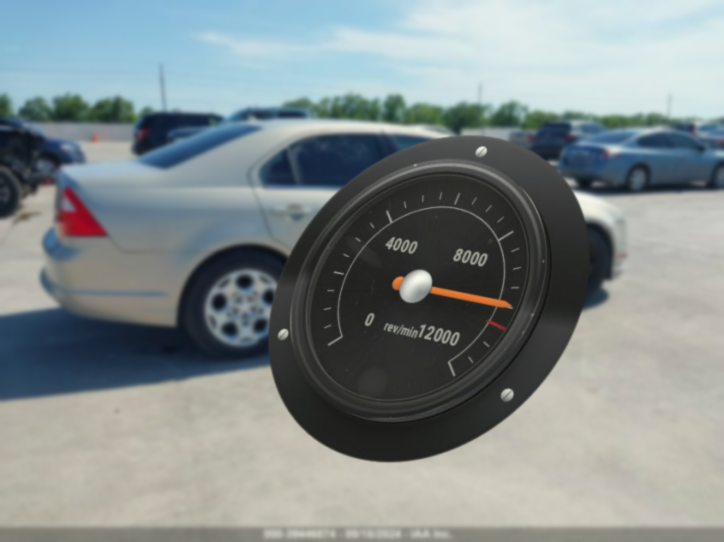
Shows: 10000 (rpm)
